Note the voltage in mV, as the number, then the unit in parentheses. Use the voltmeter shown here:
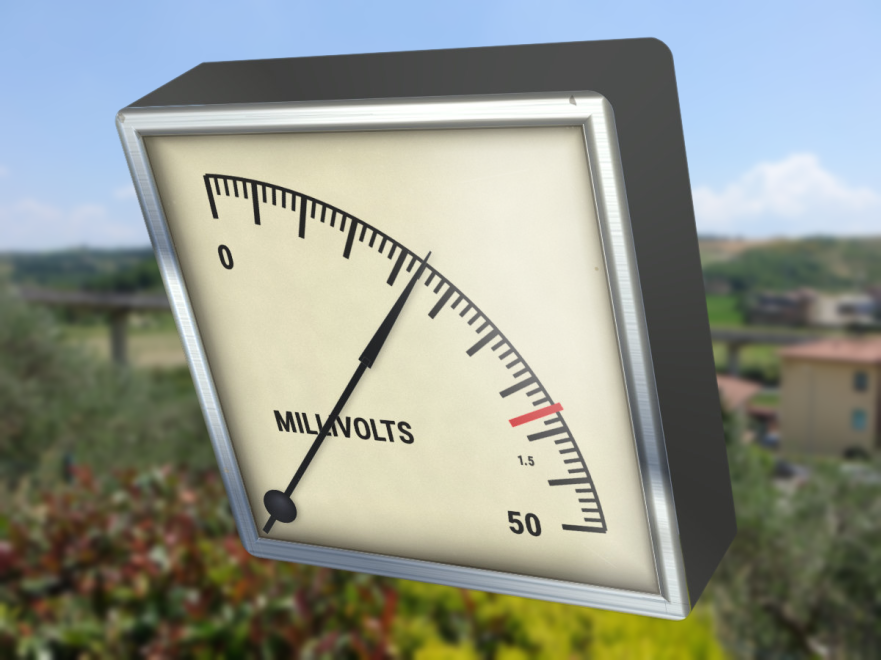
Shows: 22 (mV)
